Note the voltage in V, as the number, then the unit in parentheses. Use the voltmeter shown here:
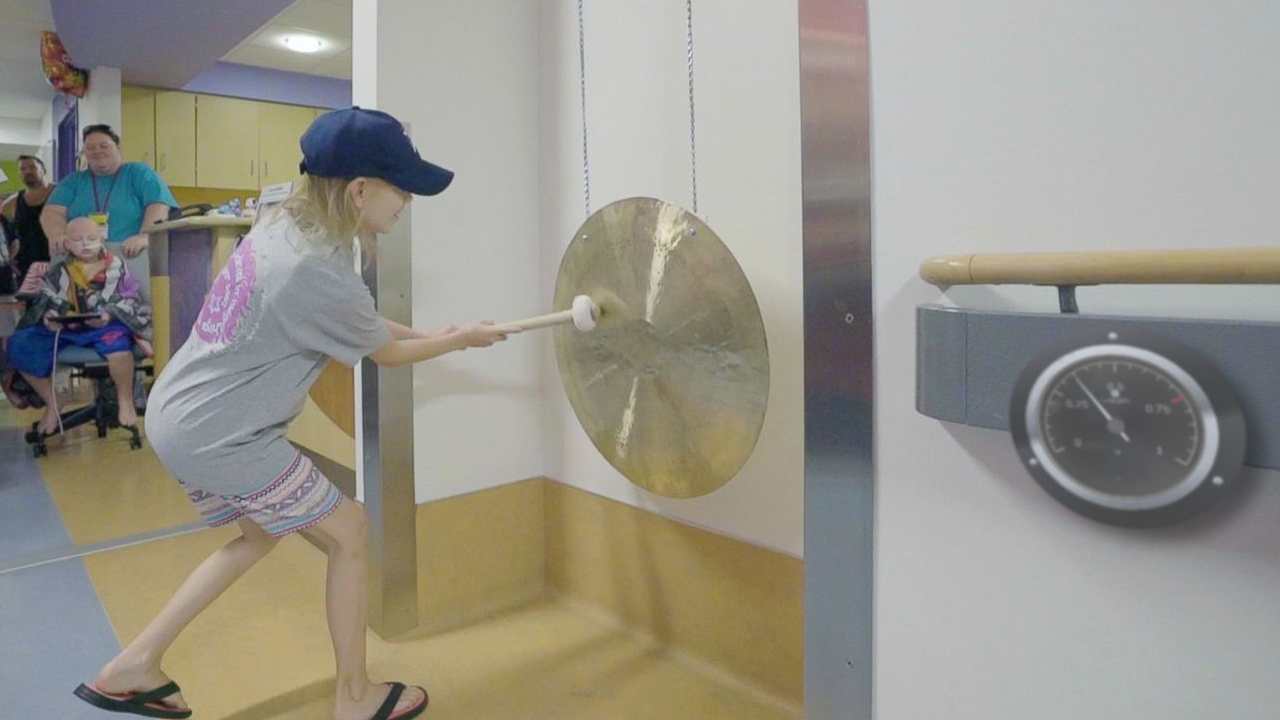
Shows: 0.35 (V)
